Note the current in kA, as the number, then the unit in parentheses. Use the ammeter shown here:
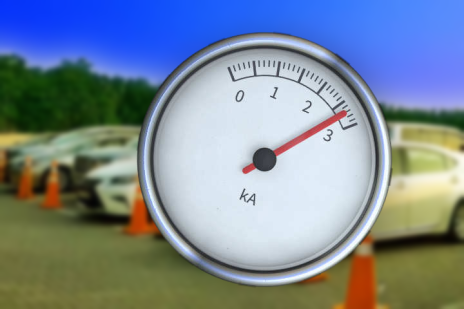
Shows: 2.7 (kA)
